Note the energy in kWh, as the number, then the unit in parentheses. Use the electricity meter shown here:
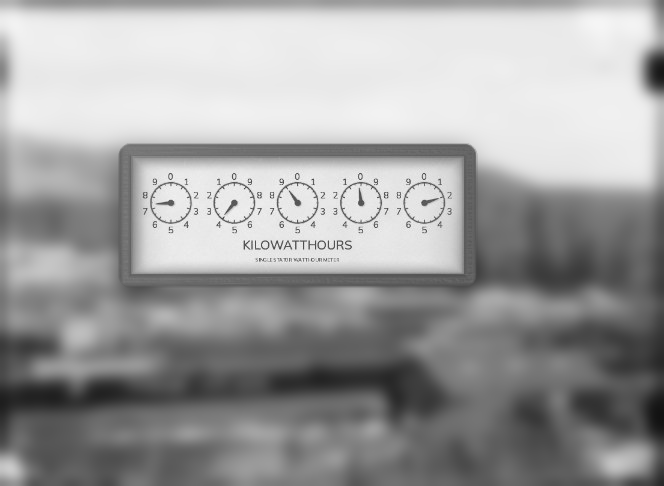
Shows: 73902 (kWh)
